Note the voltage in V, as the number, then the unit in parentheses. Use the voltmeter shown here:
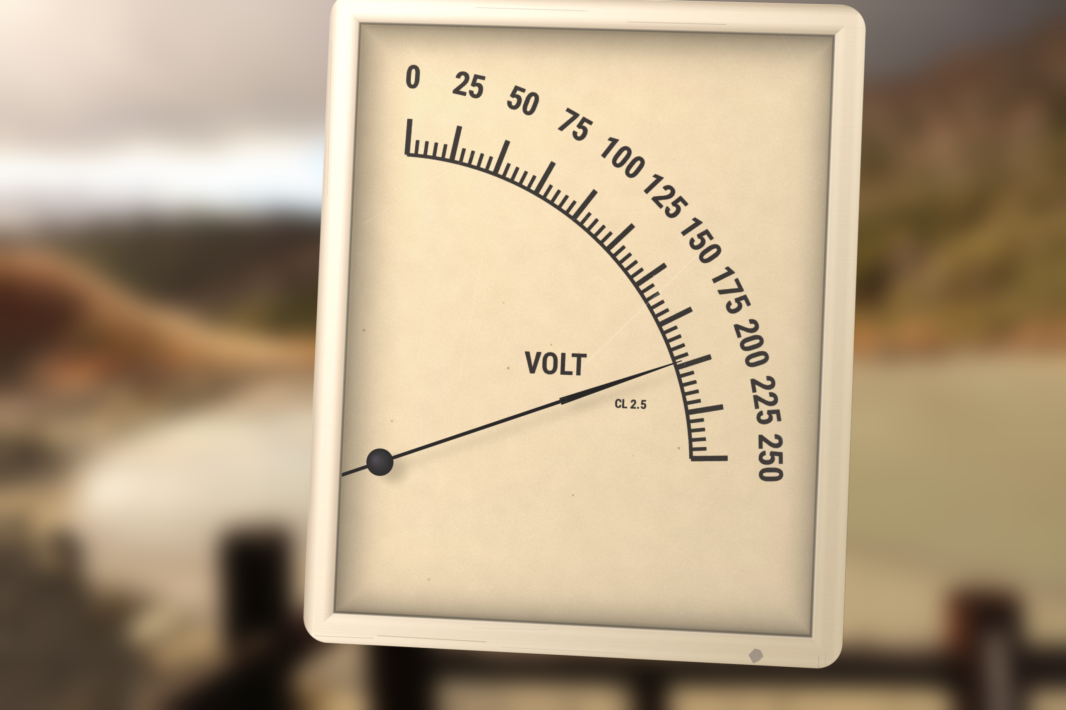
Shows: 197.5 (V)
